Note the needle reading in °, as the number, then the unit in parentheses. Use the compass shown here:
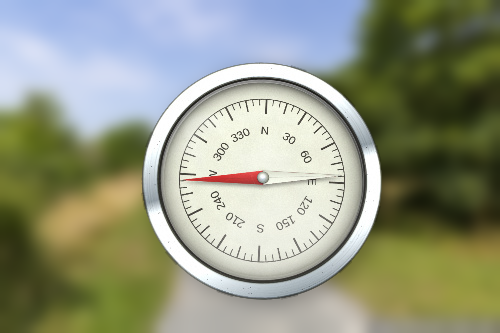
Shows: 265 (°)
